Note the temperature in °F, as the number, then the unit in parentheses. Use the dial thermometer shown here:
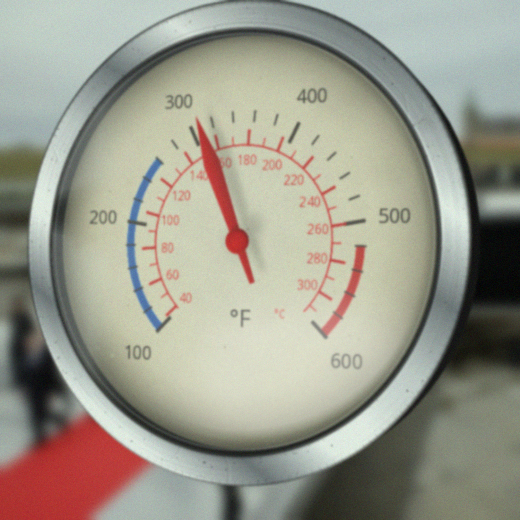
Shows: 310 (°F)
